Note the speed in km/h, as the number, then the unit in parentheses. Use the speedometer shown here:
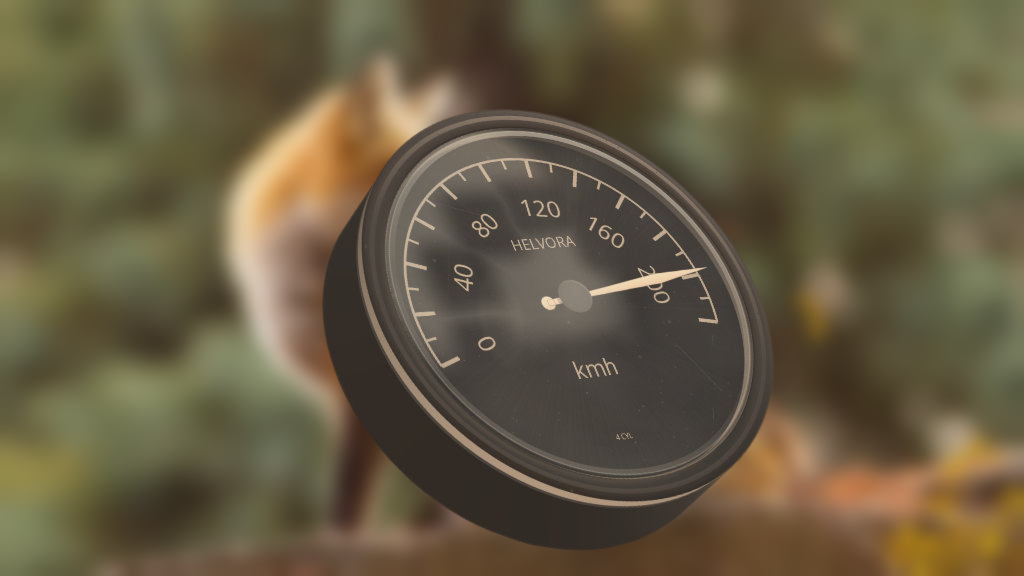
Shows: 200 (km/h)
